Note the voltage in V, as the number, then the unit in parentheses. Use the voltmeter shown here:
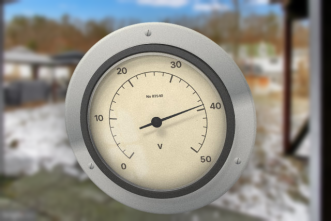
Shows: 39 (V)
